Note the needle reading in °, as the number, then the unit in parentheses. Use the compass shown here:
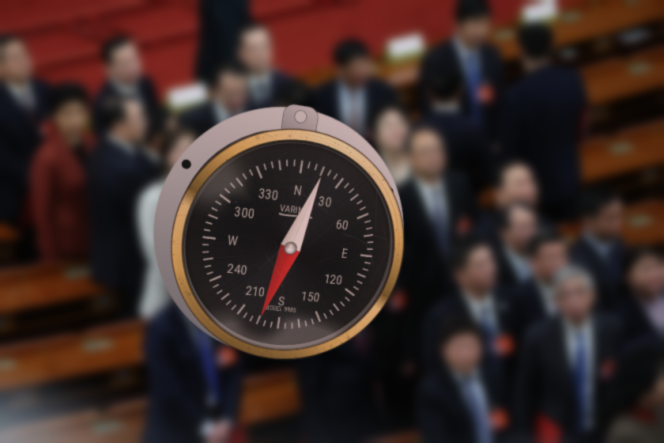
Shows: 195 (°)
